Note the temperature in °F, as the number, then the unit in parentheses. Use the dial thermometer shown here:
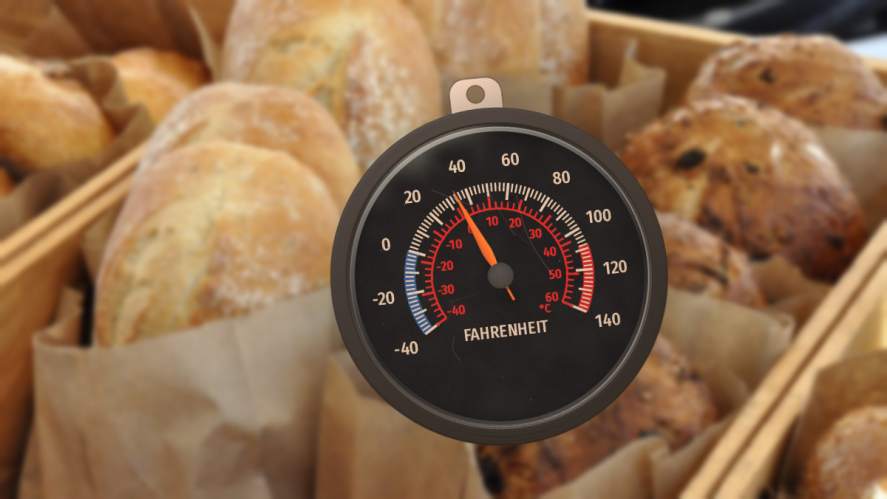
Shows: 34 (°F)
